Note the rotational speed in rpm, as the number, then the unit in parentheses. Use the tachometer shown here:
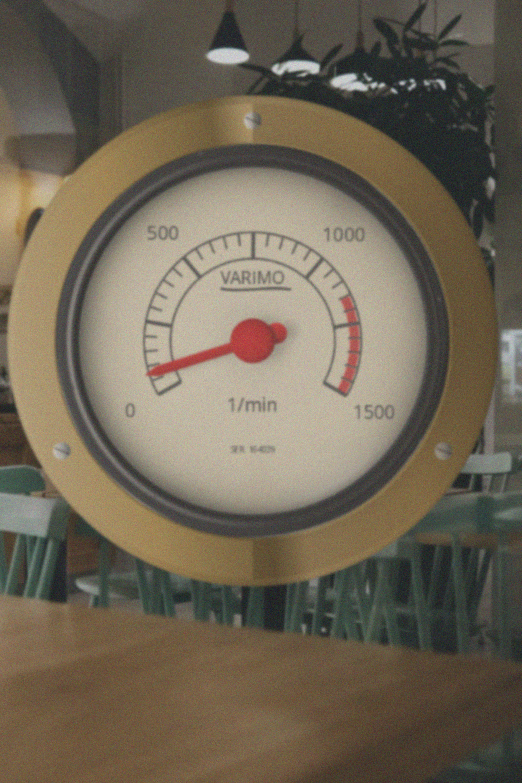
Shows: 75 (rpm)
